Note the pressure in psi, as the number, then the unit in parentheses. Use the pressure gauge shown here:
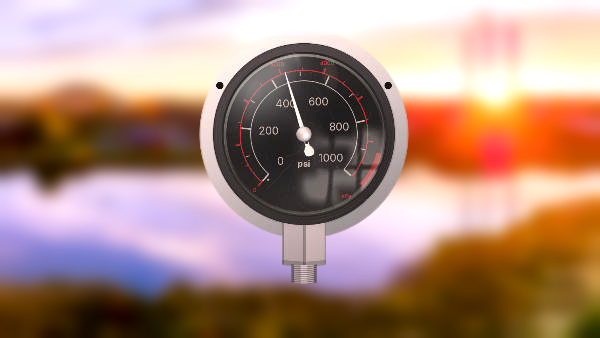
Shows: 450 (psi)
